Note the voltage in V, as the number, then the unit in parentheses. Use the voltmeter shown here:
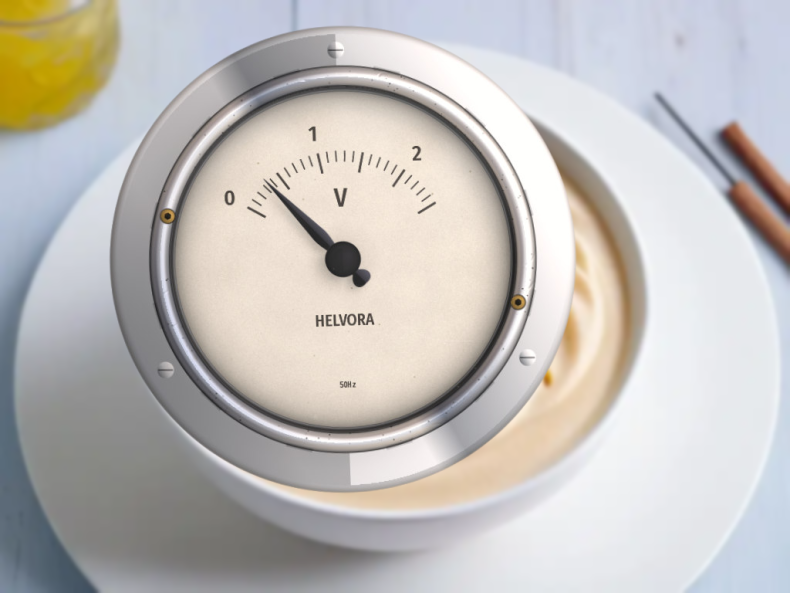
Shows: 0.35 (V)
